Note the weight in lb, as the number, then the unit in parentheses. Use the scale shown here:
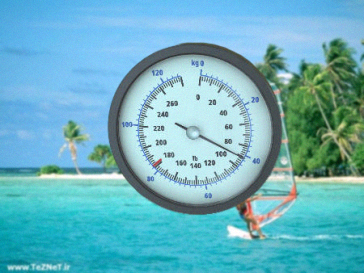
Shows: 90 (lb)
